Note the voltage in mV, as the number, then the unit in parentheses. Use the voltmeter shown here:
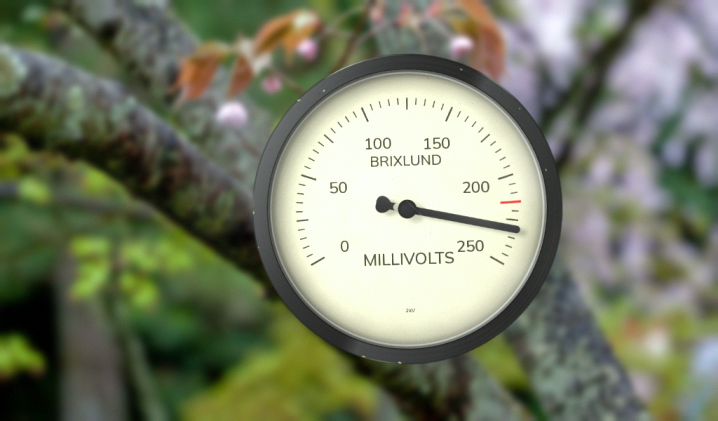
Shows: 230 (mV)
